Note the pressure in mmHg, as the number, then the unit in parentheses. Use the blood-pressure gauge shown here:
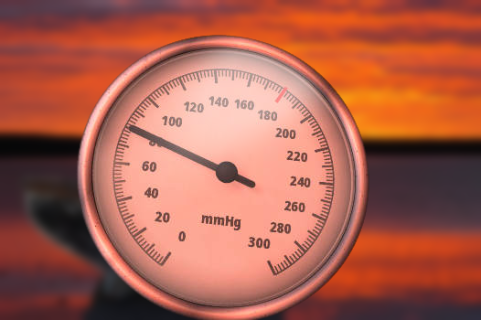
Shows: 80 (mmHg)
